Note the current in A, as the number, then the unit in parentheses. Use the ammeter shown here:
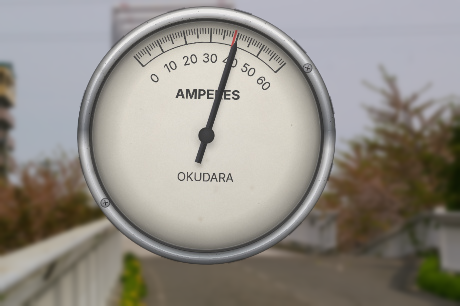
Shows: 40 (A)
